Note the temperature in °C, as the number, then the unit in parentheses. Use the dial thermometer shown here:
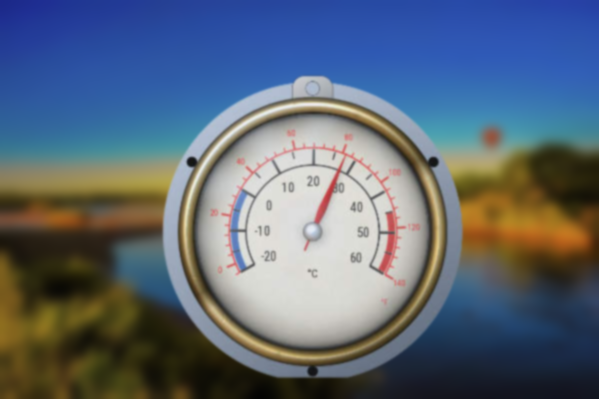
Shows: 27.5 (°C)
